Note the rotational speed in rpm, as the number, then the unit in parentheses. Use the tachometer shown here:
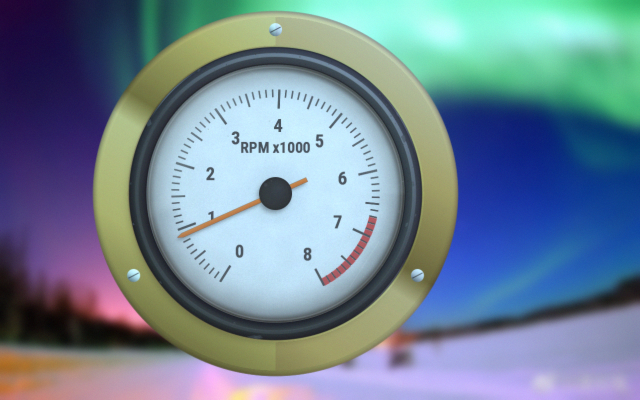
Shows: 900 (rpm)
